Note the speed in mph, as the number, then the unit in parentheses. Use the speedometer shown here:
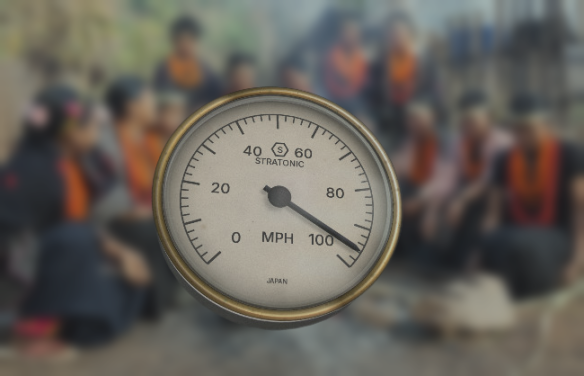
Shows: 96 (mph)
